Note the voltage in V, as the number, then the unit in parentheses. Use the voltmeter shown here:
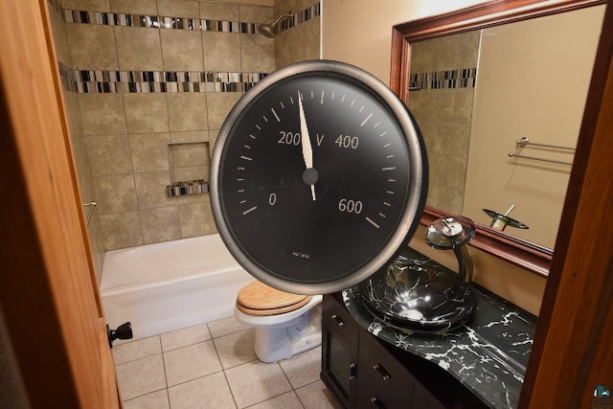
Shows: 260 (V)
